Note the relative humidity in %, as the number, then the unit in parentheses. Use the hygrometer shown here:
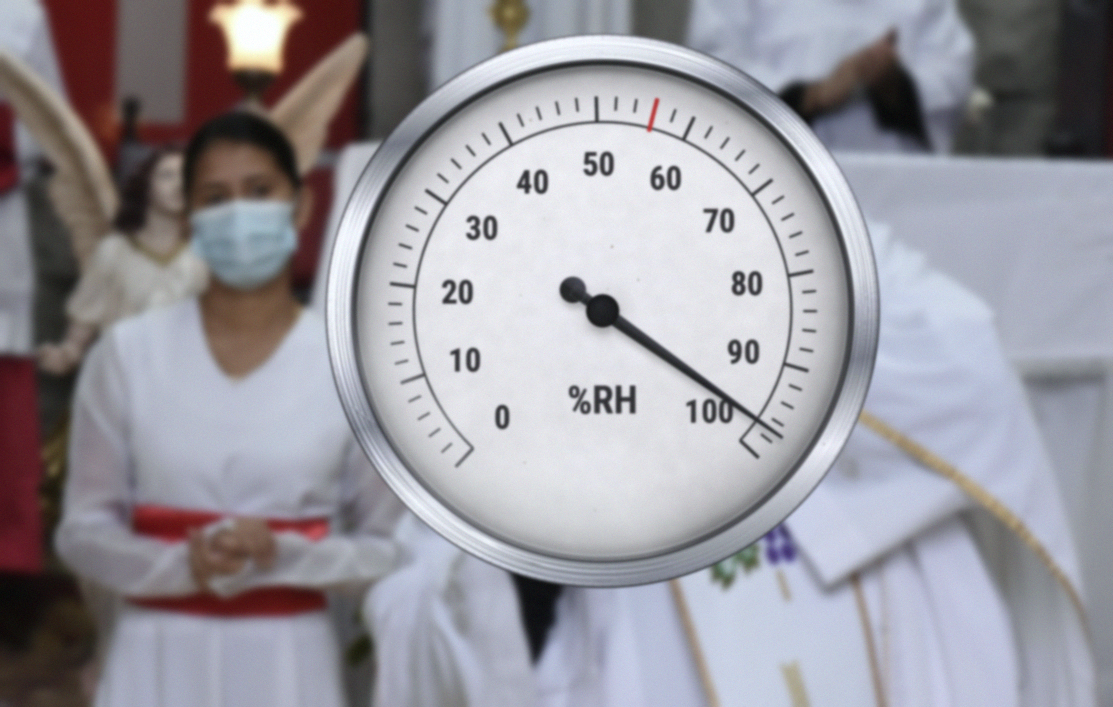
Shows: 97 (%)
